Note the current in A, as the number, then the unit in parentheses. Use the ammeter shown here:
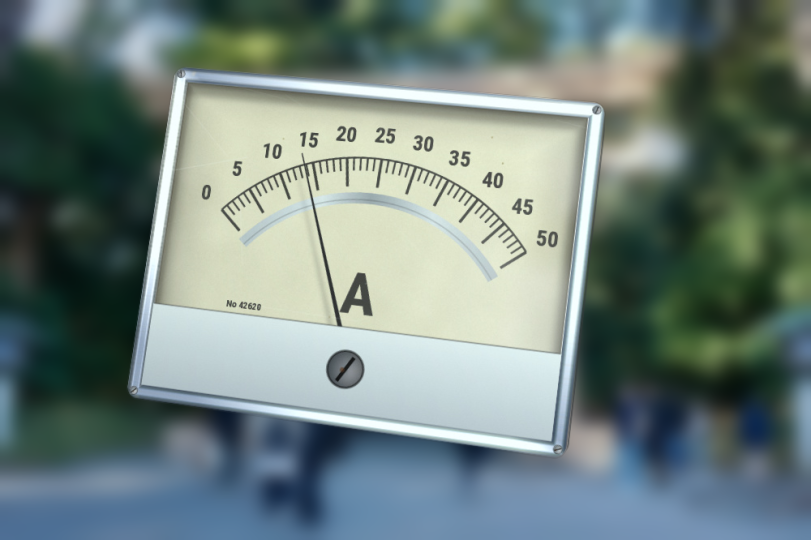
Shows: 14 (A)
